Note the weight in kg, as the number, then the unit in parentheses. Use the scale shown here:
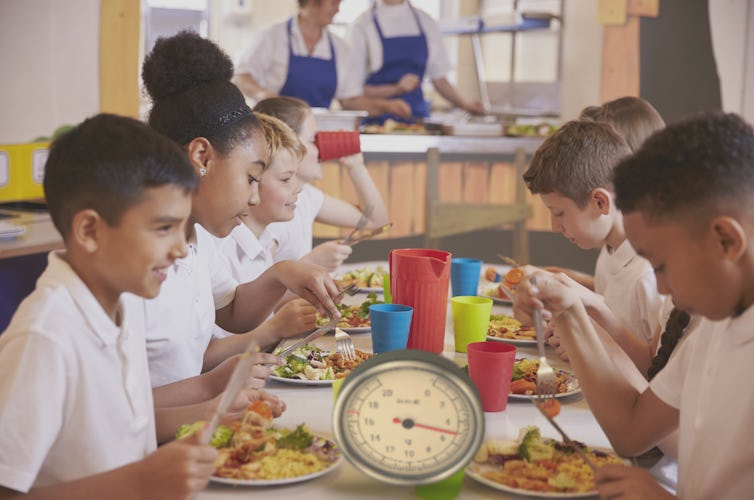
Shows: 5 (kg)
